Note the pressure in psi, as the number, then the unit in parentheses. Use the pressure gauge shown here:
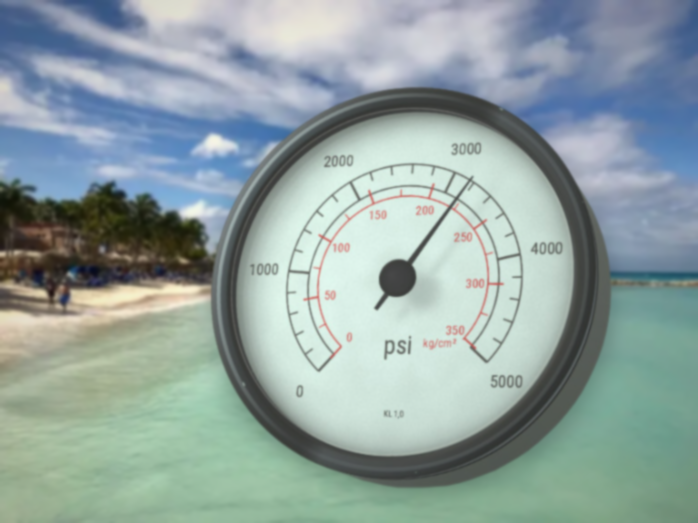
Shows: 3200 (psi)
